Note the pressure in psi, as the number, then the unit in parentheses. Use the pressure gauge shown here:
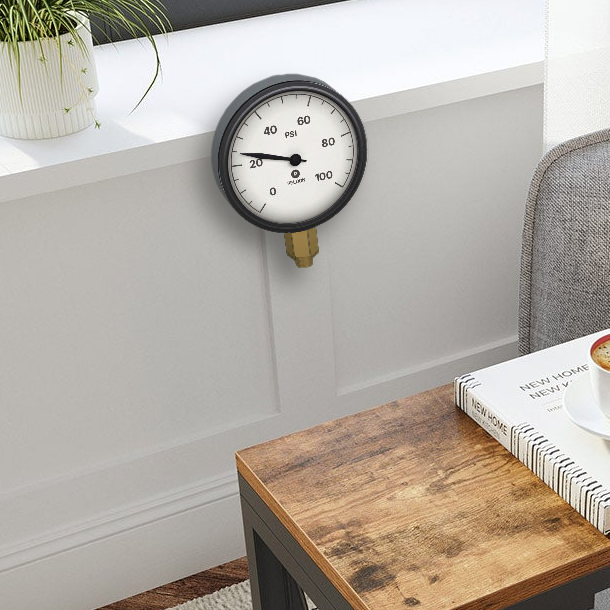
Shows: 25 (psi)
